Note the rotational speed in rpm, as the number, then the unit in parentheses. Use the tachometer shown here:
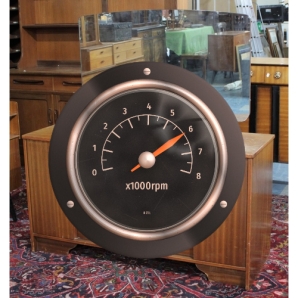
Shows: 6000 (rpm)
